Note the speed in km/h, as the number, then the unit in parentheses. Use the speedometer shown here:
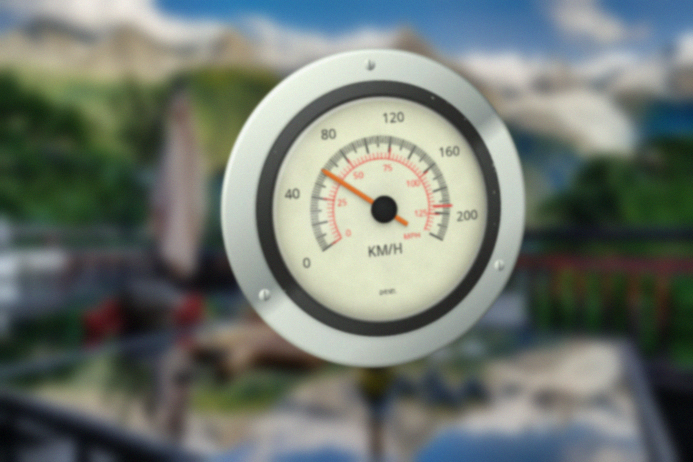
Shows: 60 (km/h)
